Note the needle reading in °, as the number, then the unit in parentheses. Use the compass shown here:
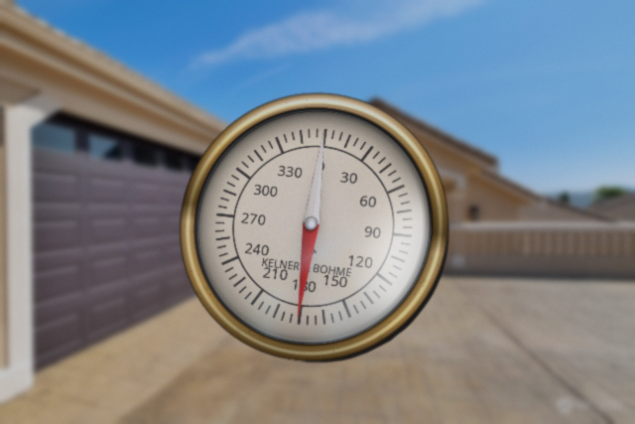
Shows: 180 (°)
